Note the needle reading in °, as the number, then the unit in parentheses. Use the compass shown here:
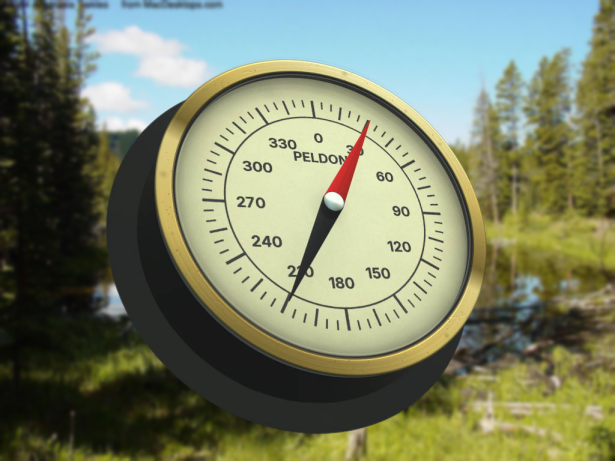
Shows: 30 (°)
